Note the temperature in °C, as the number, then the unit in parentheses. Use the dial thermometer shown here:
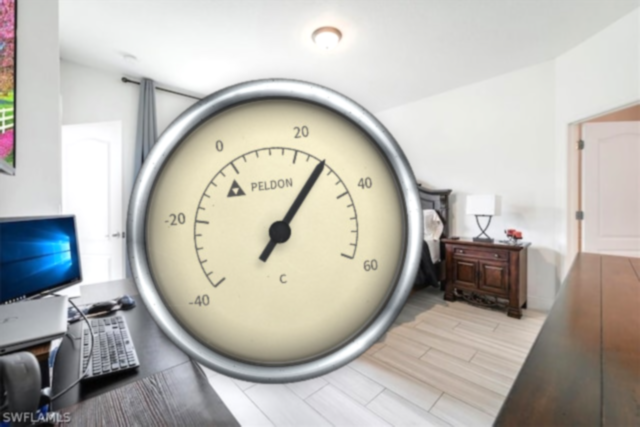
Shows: 28 (°C)
